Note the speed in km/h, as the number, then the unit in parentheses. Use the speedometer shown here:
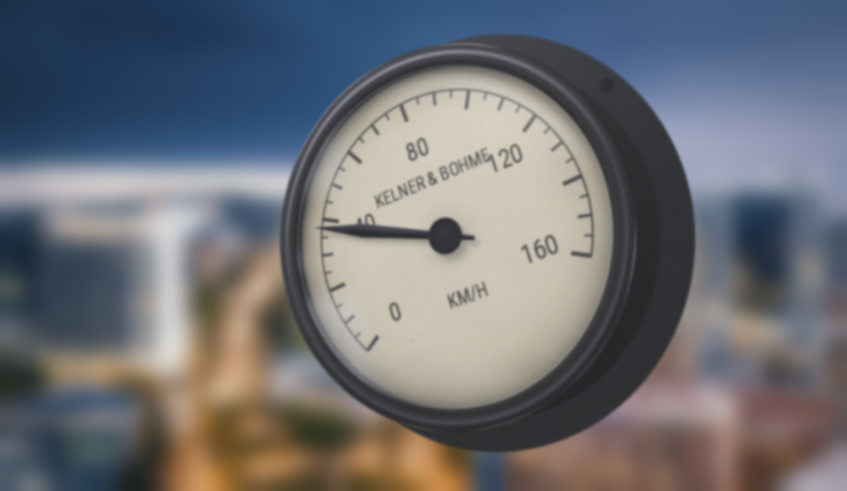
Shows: 37.5 (km/h)
